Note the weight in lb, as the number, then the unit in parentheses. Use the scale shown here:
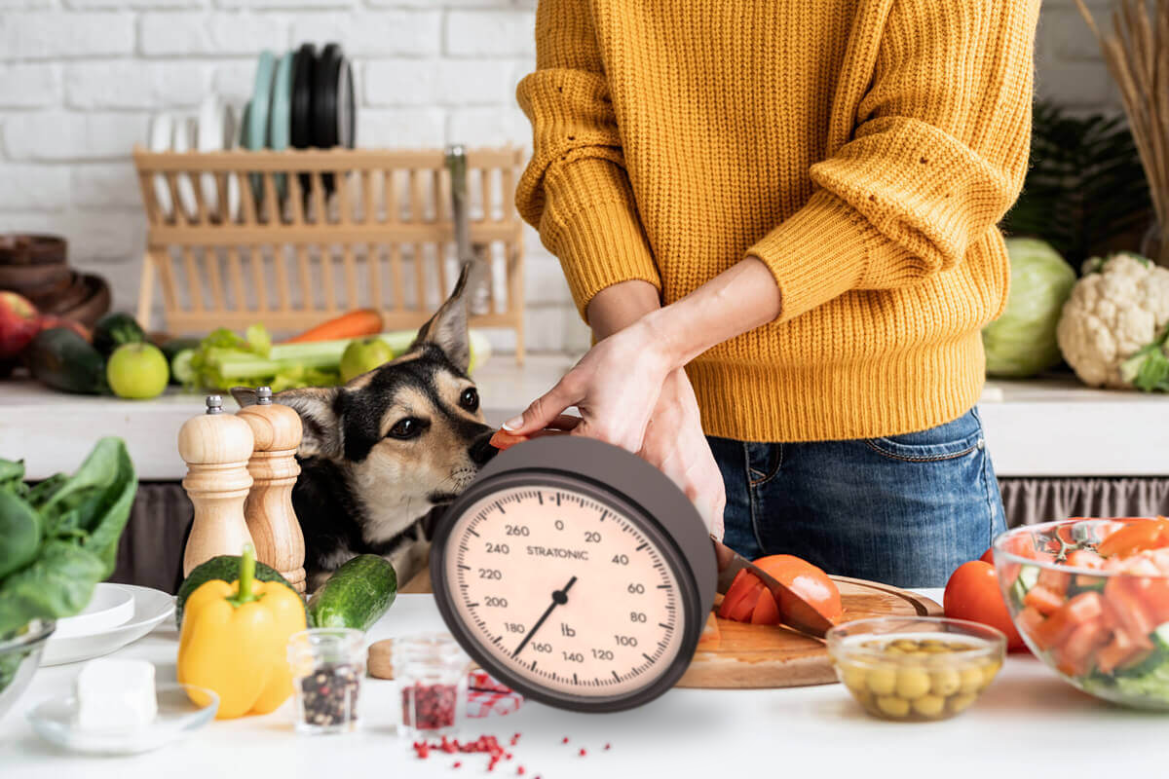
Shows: 170 (lb)
